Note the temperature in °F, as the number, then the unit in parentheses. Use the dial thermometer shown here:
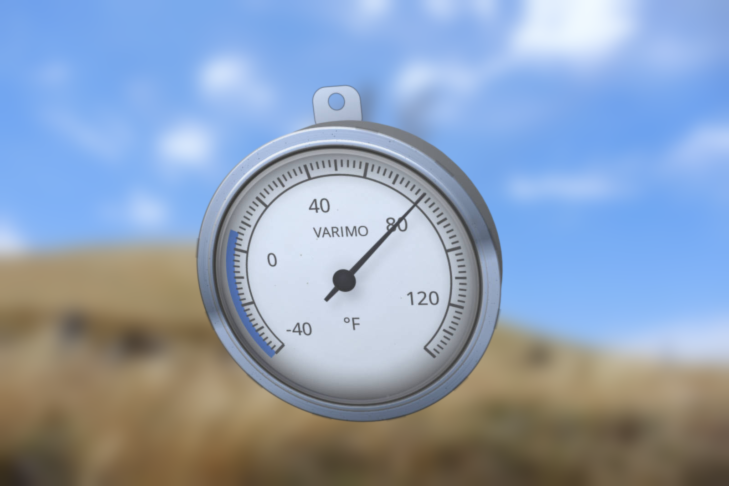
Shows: 80 (°F)
